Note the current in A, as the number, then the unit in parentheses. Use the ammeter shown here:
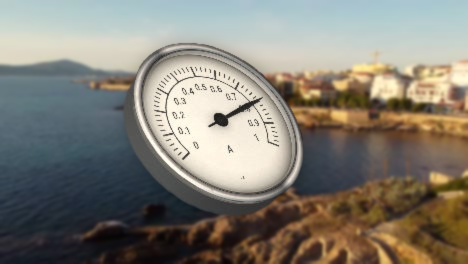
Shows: 0.8 (A)
